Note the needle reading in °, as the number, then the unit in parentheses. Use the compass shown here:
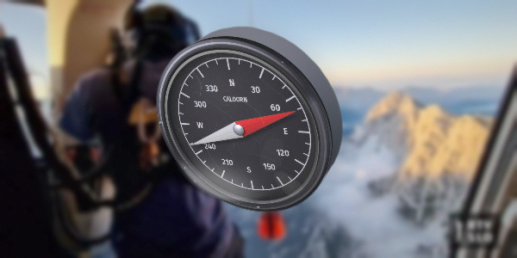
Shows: 70 (°)
